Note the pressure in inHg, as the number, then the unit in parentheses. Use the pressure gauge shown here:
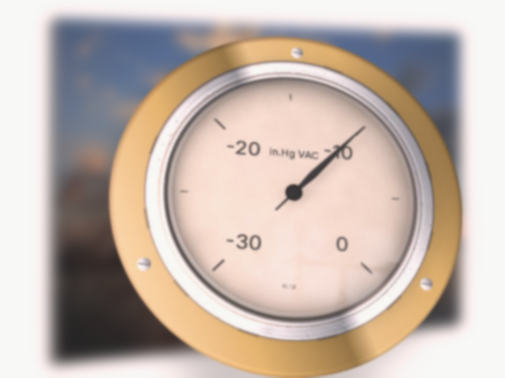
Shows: -10 (inHg)
